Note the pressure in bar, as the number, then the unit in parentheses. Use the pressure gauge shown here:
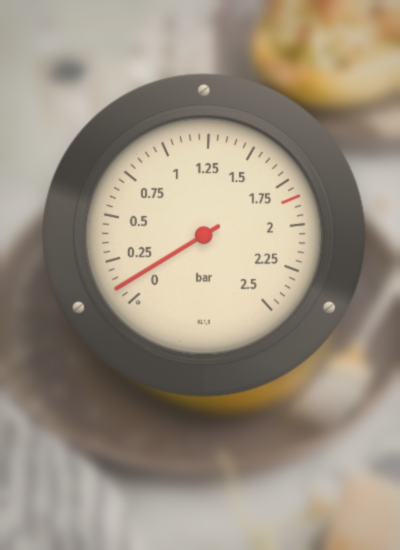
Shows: 0.1 (bar)
